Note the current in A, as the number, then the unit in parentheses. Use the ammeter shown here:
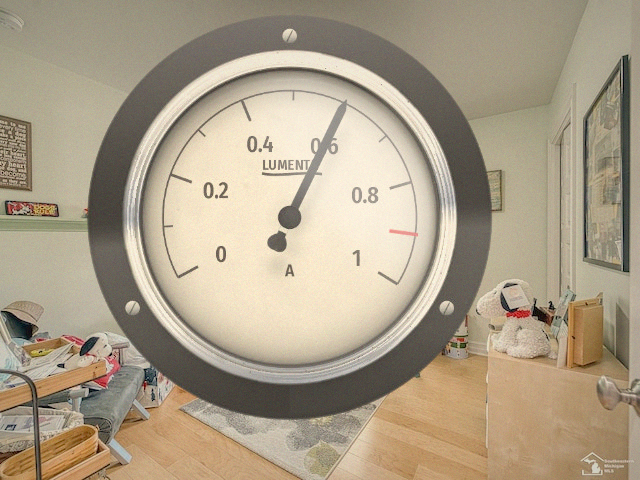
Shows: 0.6 (A)
